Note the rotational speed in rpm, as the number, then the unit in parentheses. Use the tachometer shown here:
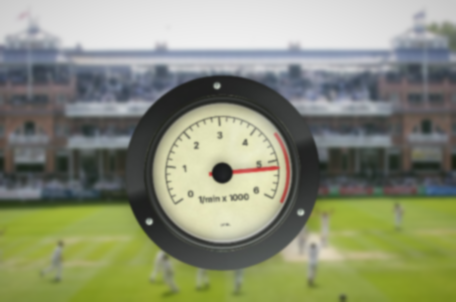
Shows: 5200 (rpm)
